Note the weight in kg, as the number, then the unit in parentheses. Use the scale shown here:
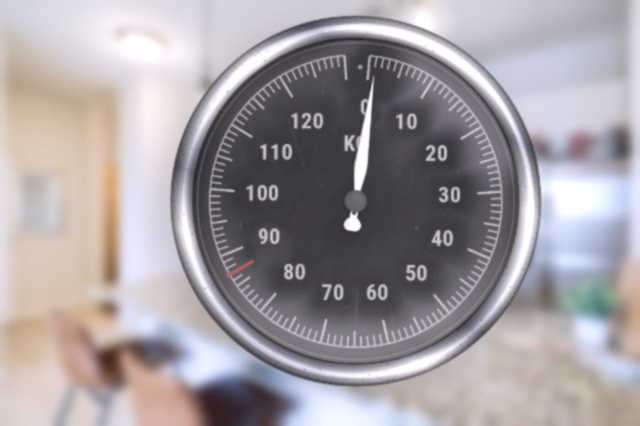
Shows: 1 (kg)
